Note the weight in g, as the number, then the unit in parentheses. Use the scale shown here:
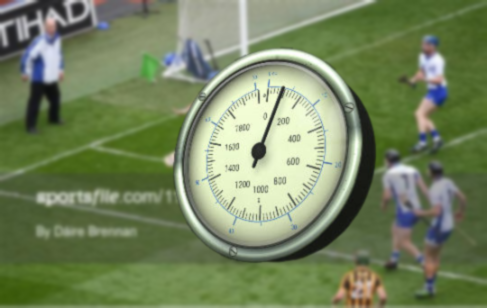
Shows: 100 (g)
